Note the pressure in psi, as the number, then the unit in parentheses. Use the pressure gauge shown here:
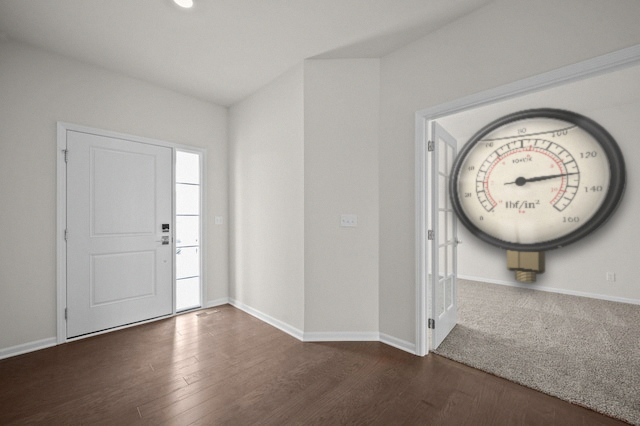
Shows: 130 (psi)
